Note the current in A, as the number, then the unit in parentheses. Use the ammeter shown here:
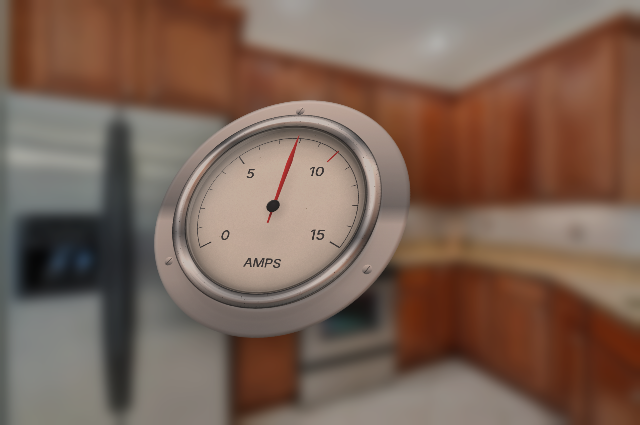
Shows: 8 (A)
